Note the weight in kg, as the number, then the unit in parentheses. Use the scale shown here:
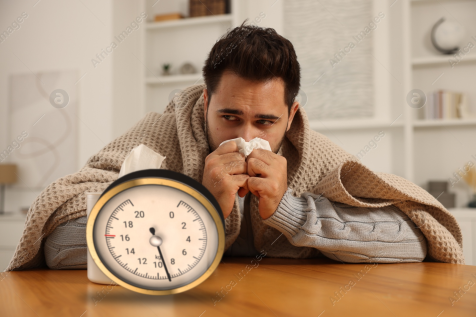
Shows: 9 (kg)
